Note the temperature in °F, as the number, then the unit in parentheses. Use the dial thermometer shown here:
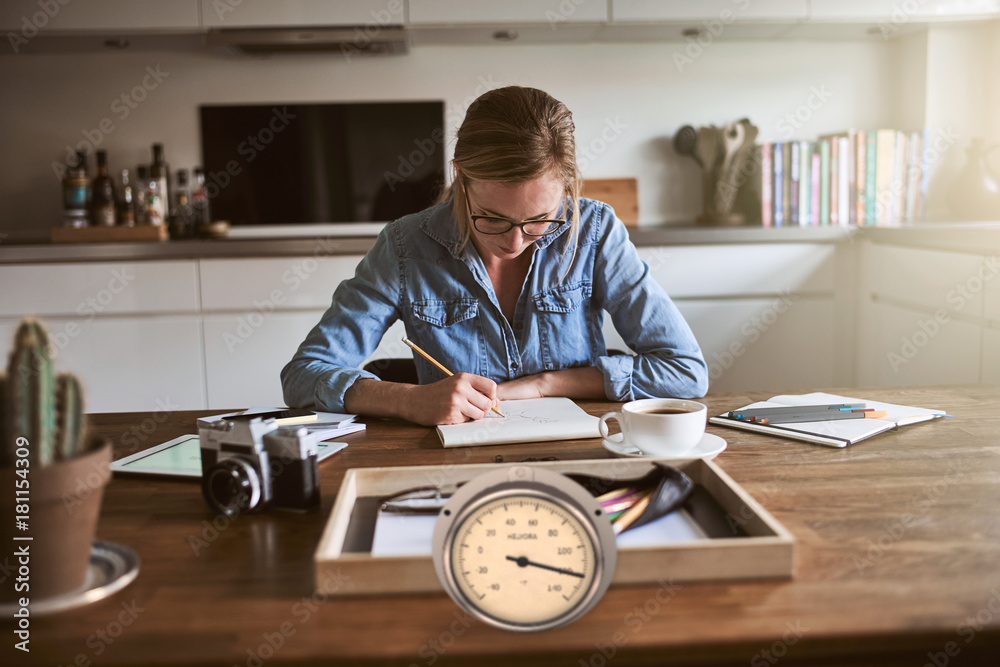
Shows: 120 (°F)
